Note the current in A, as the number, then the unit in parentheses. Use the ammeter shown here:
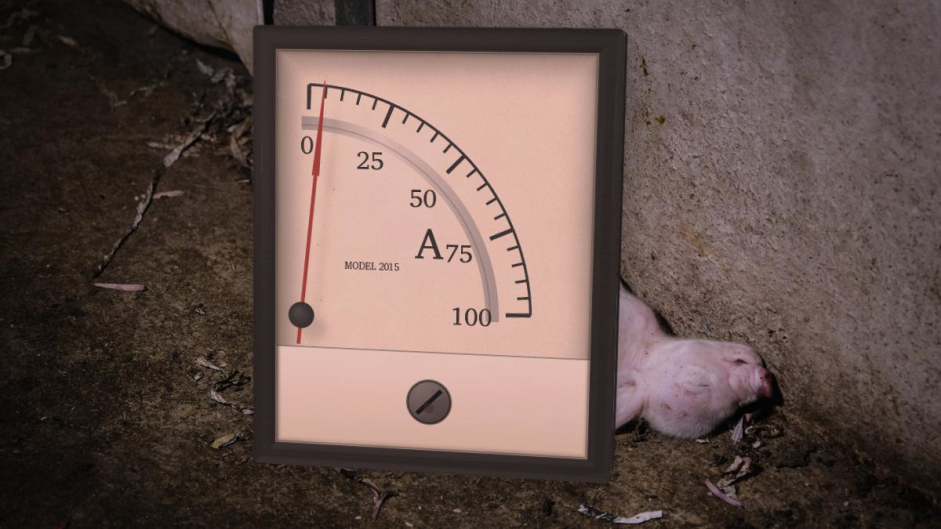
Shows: 5 (A)
